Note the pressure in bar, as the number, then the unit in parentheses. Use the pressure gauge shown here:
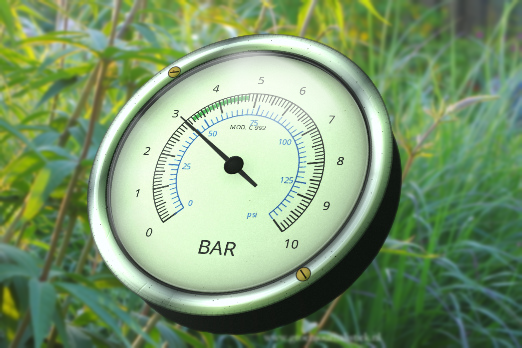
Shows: 3 (bar)
